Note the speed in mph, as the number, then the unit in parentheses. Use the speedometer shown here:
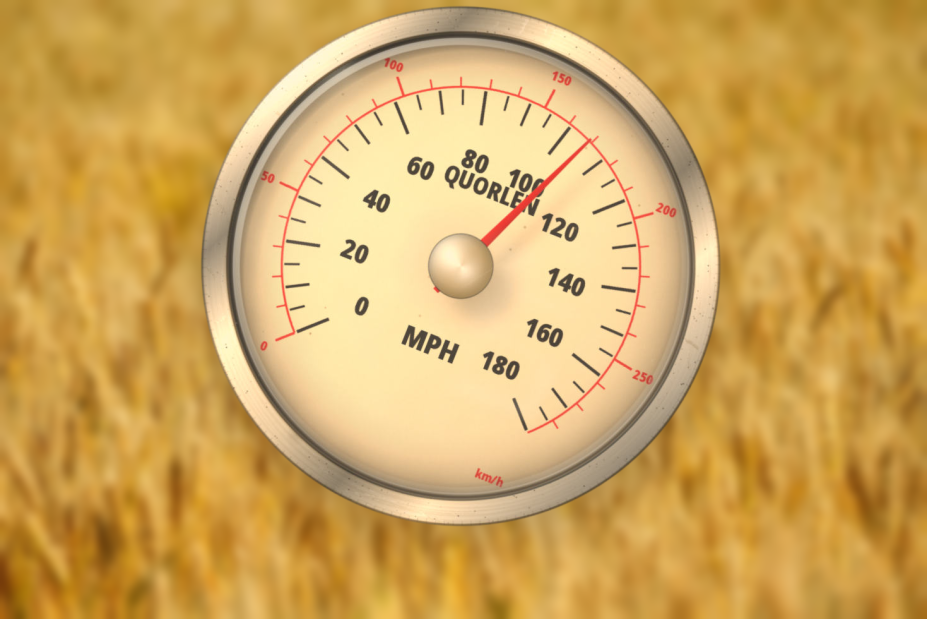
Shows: 105 (mph)
